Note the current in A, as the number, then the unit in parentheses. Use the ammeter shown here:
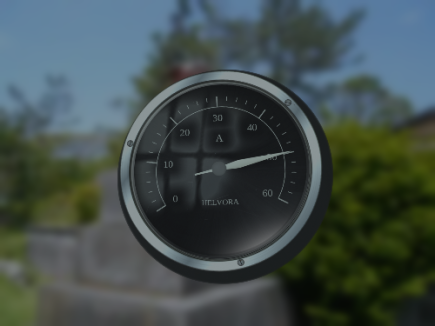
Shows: 50 (A)
